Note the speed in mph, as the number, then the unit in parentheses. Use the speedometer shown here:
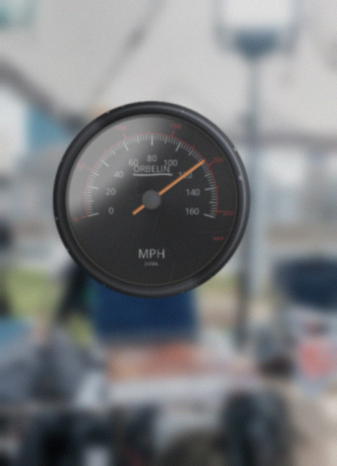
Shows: 120 (mph)
